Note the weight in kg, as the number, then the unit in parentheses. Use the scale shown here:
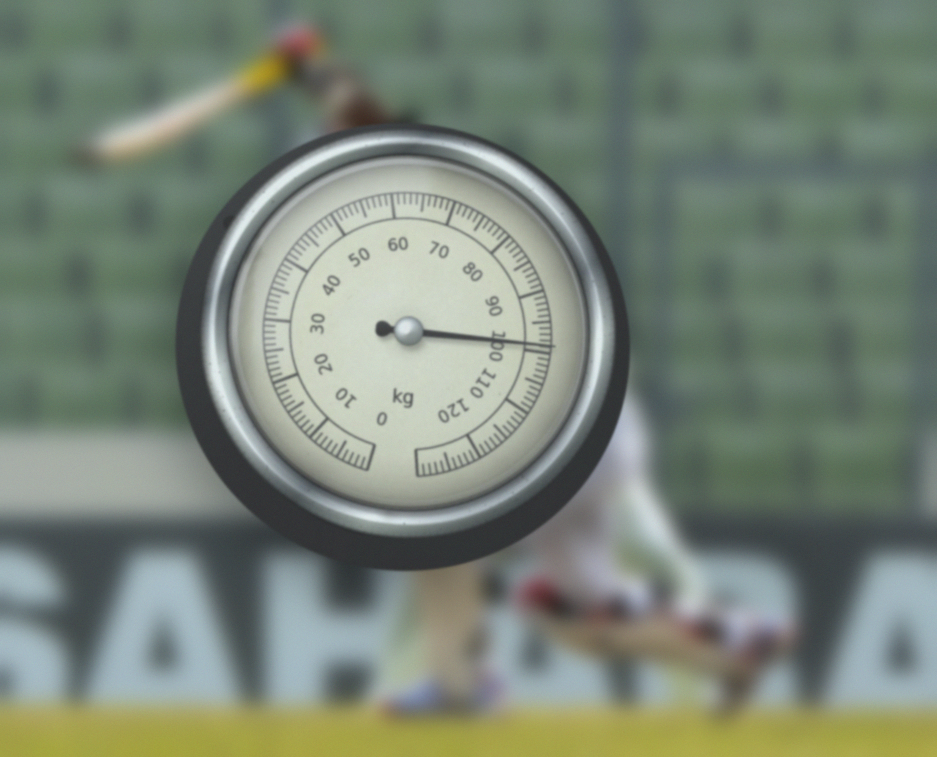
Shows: 99 (kg)
